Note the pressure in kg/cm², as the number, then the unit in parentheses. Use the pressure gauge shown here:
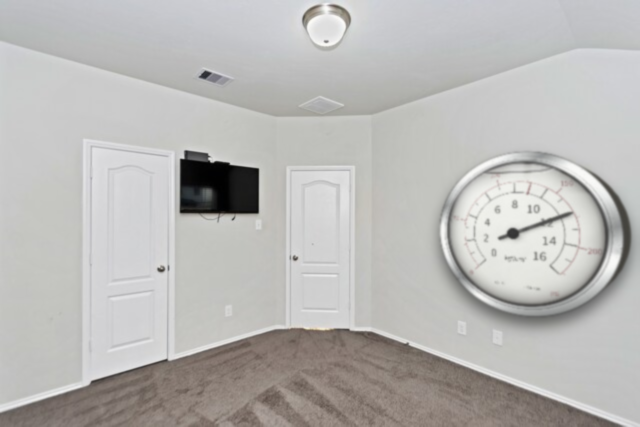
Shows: 12 (kg/cm²)
